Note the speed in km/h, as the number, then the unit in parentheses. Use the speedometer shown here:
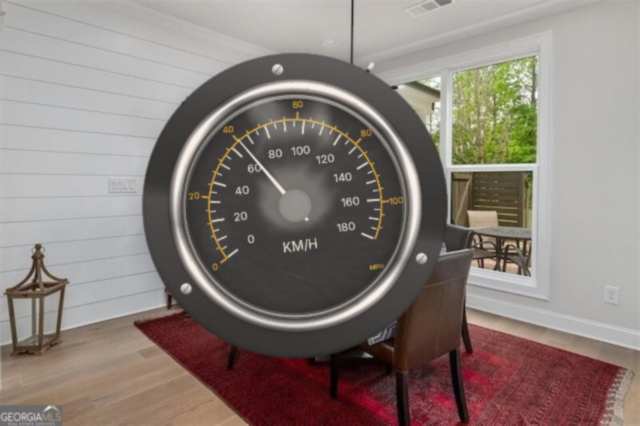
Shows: 65 (km/h)
